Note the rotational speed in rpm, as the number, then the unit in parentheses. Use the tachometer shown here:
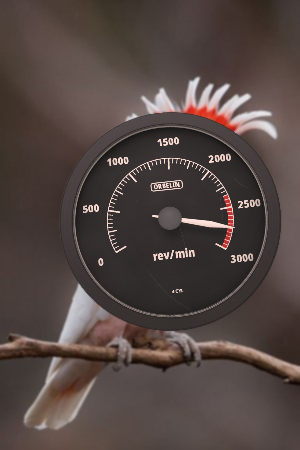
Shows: 2750 (rpm)
